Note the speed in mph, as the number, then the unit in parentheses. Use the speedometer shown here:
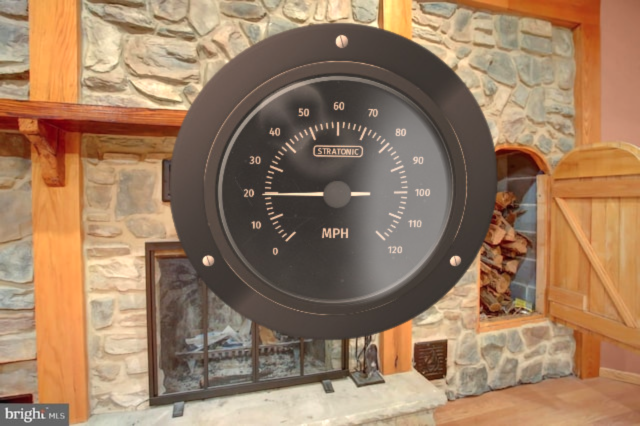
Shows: 20 (mph)
